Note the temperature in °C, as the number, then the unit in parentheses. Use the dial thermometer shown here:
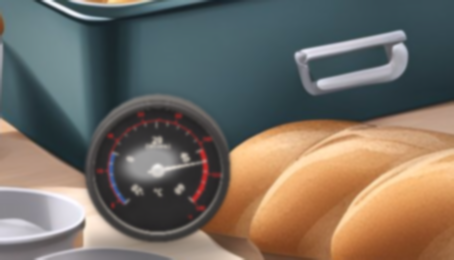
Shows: 44 (°C)
